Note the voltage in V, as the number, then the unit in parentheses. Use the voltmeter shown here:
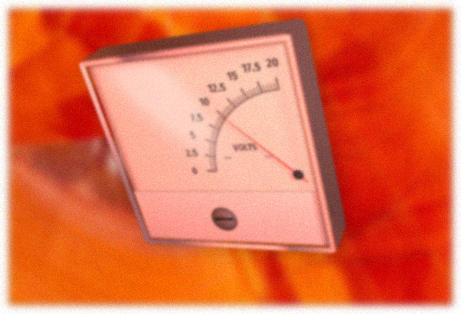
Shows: 10 (V)
